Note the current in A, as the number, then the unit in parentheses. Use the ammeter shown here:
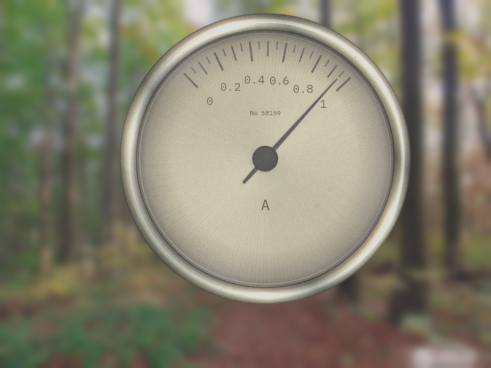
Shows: 0.95 (A)
